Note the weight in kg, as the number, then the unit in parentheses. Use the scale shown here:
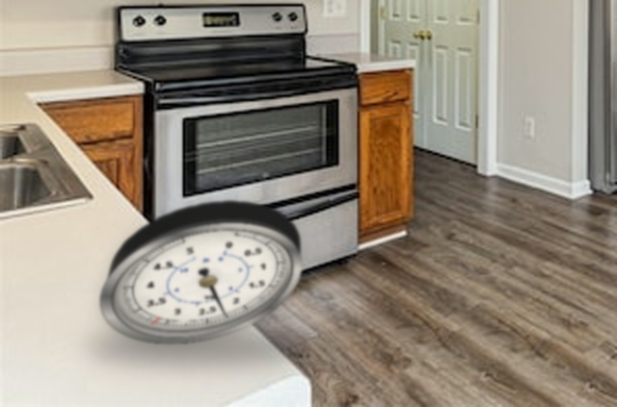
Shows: 2.25 (kg)
